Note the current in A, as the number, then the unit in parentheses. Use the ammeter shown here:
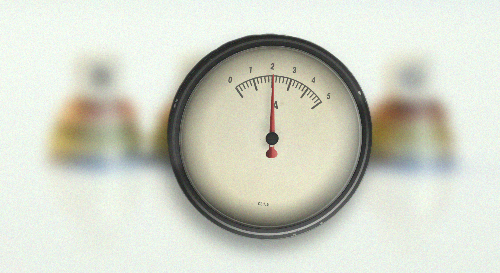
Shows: 2 (A)
